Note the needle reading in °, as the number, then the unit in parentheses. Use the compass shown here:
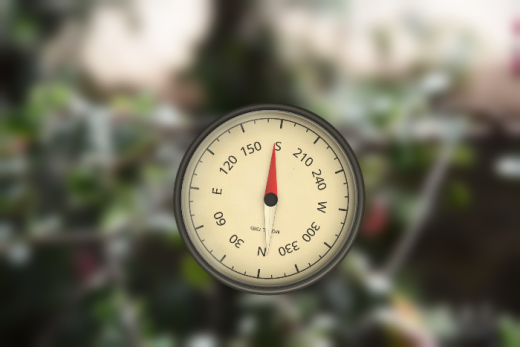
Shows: 175 (°)
